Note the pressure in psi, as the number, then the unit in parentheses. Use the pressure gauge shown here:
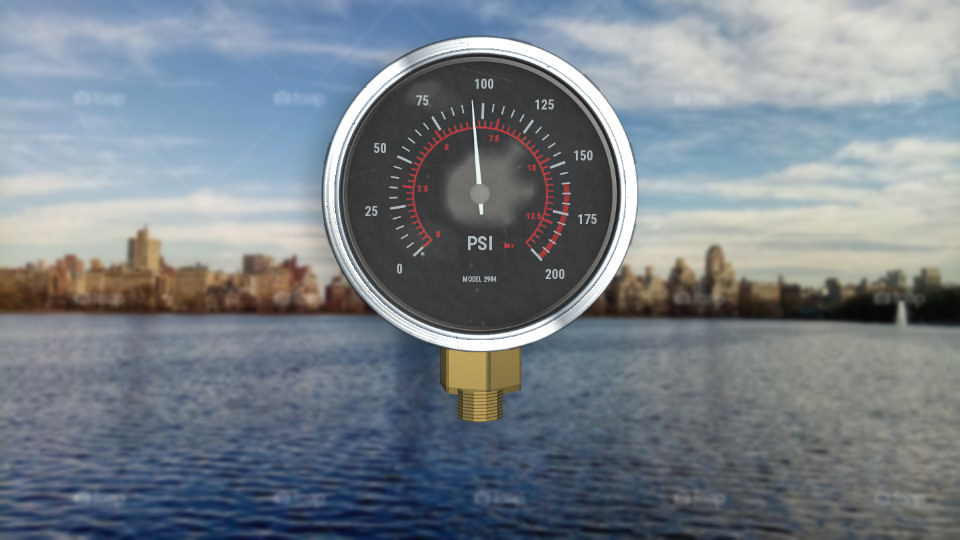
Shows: 95 (psi)
